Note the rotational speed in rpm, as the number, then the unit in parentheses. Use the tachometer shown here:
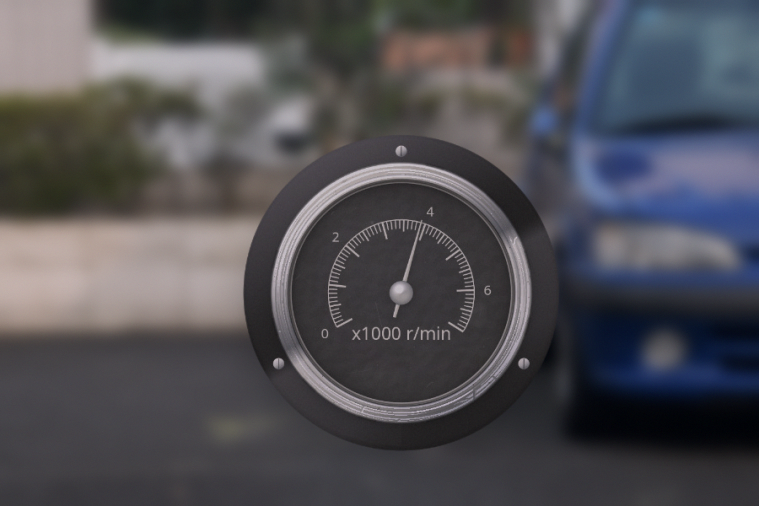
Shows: 3900 (rpm)
